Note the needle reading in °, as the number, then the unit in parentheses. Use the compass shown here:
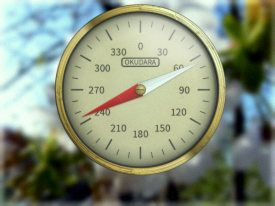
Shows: 245 (°)
